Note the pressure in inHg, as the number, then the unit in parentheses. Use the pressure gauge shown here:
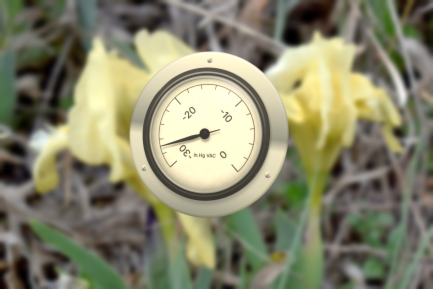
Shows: -27 (inHg)
